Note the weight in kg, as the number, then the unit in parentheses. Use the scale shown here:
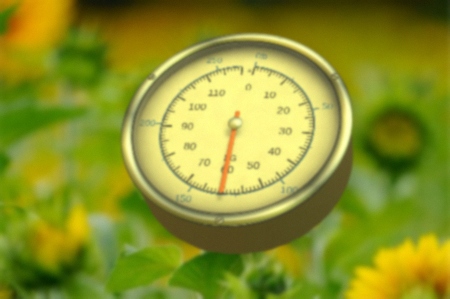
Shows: 60 (kg)
